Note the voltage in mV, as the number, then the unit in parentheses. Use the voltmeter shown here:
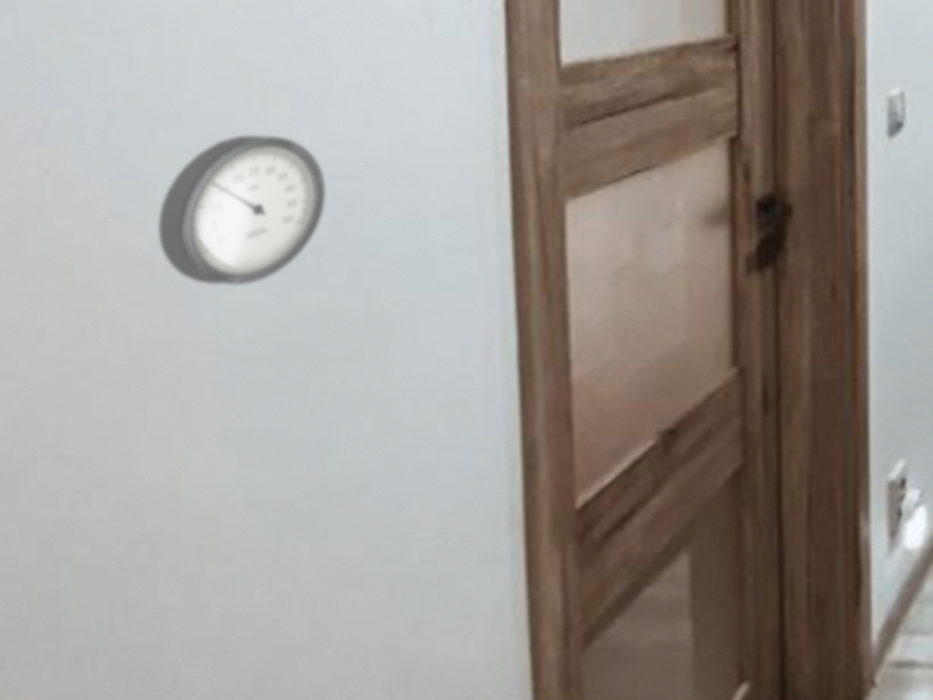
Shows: 15 (mV)
